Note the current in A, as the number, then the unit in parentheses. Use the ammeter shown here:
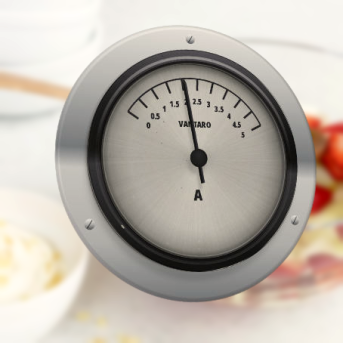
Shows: 2 (A)
